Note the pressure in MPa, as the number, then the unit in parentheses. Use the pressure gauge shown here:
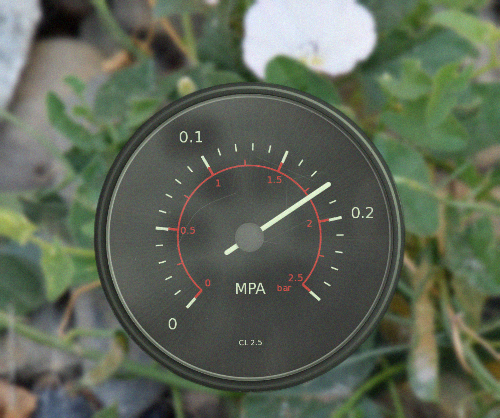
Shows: 0.18 (MPa)
